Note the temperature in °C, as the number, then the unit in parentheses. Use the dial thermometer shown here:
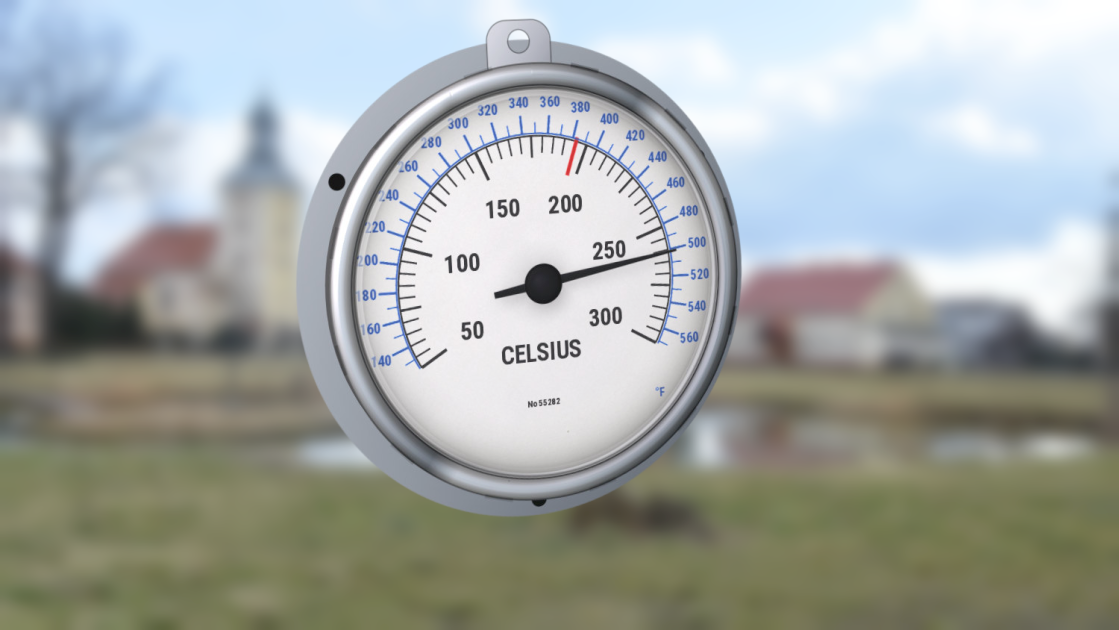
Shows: 260 (°C)
